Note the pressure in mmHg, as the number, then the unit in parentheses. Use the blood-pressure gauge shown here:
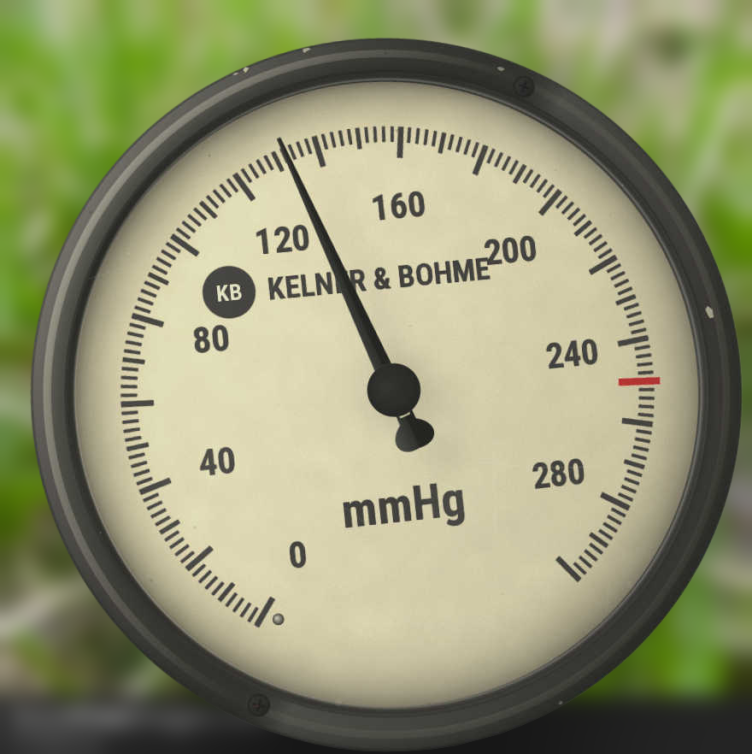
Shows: 132 (mmHg)
